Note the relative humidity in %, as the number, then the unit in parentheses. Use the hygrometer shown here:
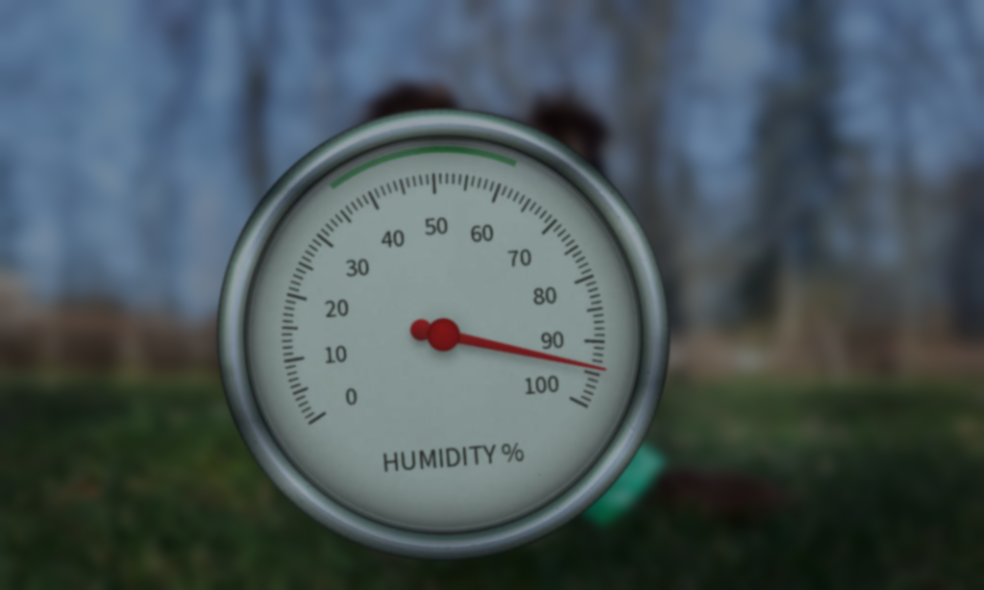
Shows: 94 (%)
